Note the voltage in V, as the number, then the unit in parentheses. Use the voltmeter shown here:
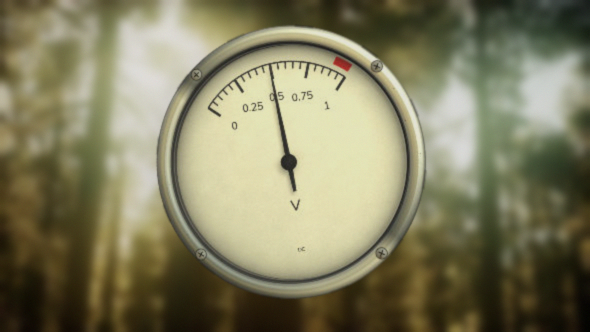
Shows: 0.5 (V)
